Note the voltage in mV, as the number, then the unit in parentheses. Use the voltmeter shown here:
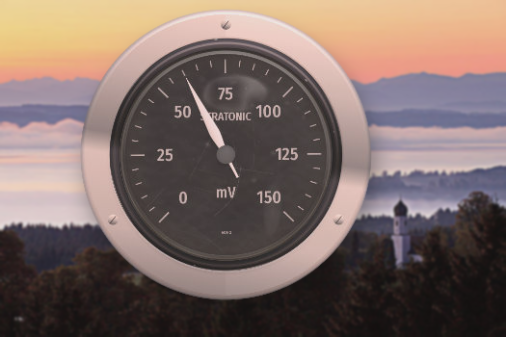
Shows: 60 (mV)
